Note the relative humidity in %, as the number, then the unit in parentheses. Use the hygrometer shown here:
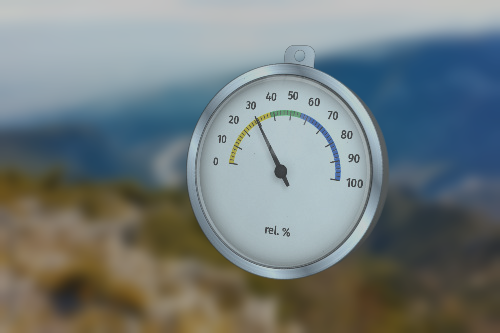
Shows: 30 (%)
